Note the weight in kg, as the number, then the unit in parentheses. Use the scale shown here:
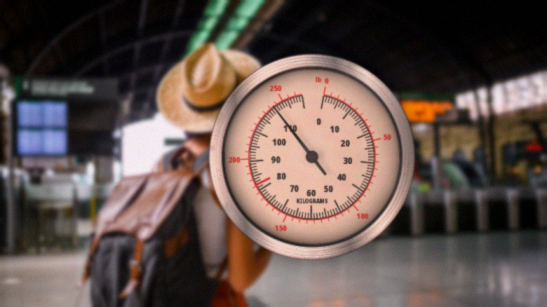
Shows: 110 (kg)
